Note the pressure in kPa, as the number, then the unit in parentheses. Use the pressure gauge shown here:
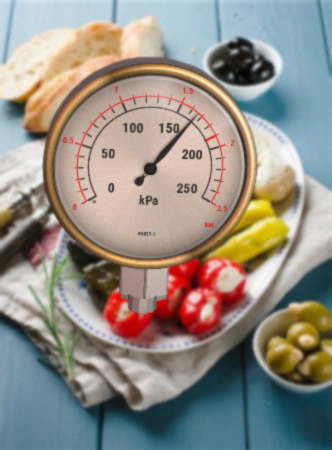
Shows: 165 (kPa)
